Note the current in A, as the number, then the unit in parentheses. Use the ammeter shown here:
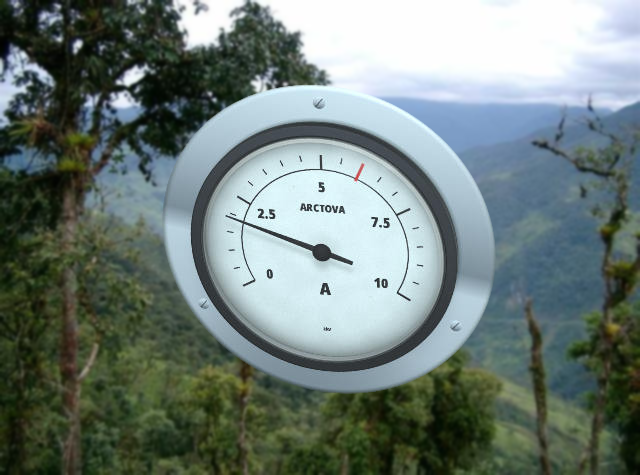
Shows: 2 (A)
